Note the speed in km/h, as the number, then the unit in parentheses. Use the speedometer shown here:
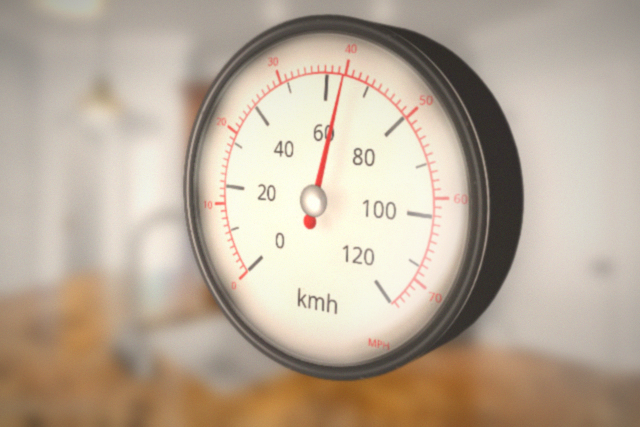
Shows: 65 (km/h)
